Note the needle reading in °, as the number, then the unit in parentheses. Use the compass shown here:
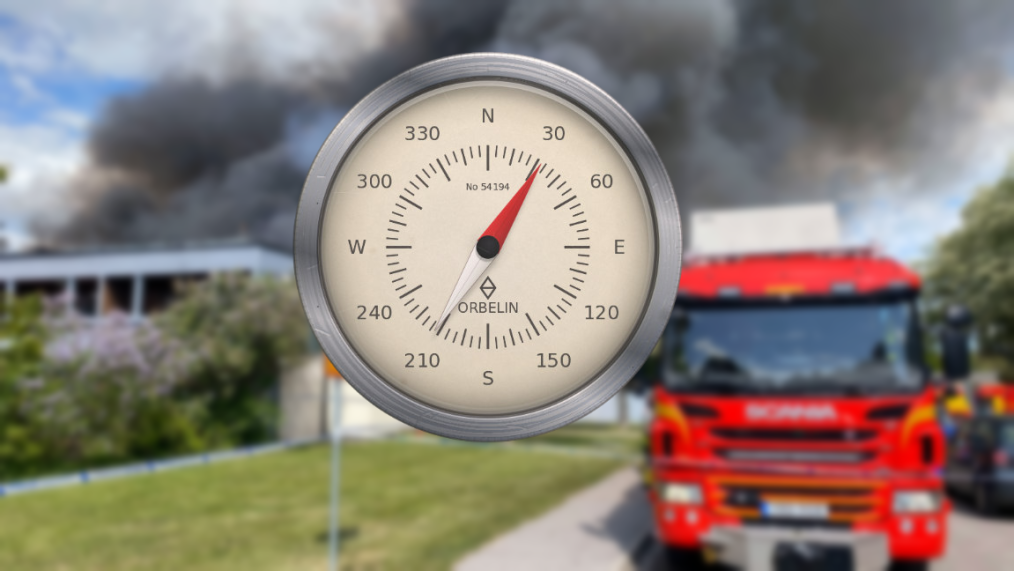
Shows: 32.5 (°)
